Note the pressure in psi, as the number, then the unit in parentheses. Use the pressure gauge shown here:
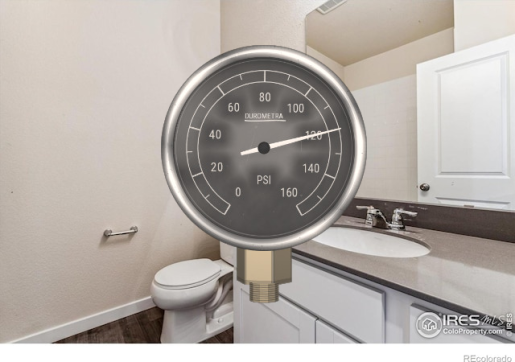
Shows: 120 (psi)
